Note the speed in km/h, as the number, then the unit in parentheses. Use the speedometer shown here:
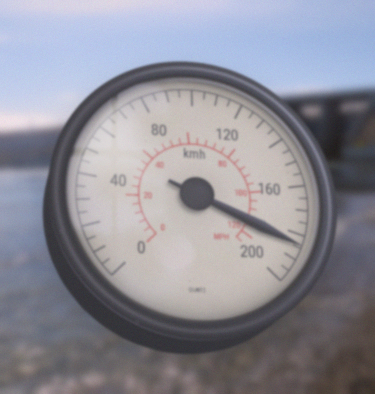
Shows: 185 (km/h)
